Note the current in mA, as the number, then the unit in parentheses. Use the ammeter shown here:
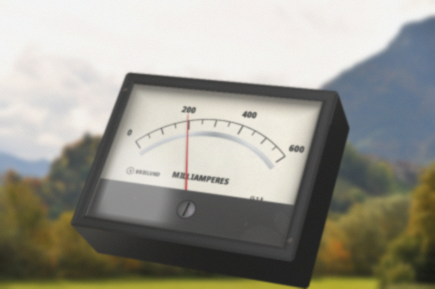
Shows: 200 (mA)
